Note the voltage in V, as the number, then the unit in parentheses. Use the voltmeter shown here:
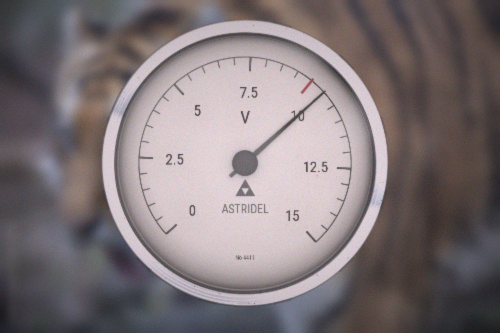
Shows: 10 (V)
